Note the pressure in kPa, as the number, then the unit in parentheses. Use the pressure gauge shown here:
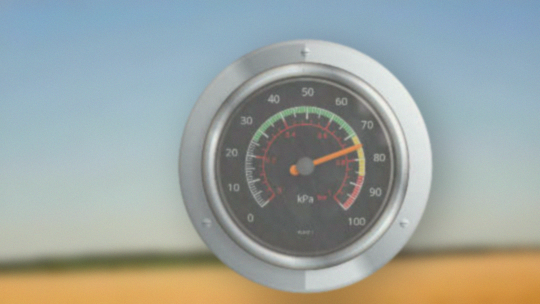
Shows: 75 (kPa)
